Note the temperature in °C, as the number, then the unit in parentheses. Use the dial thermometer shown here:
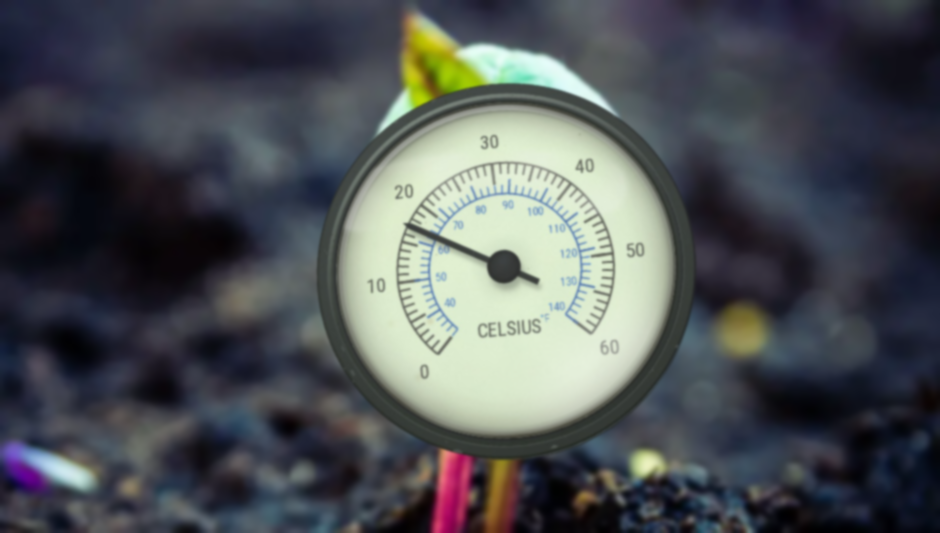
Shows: 17 (°C)
